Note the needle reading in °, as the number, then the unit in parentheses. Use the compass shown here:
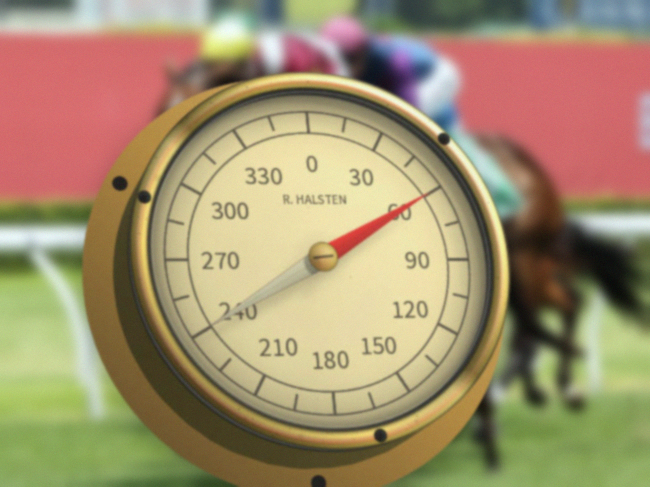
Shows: 60 (°)
